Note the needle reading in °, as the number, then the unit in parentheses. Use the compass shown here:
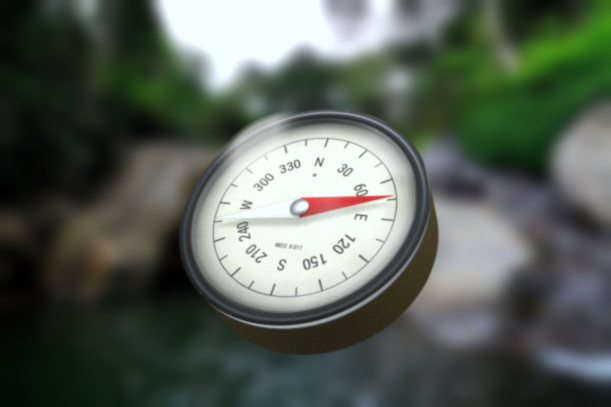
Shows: 75 (°)
